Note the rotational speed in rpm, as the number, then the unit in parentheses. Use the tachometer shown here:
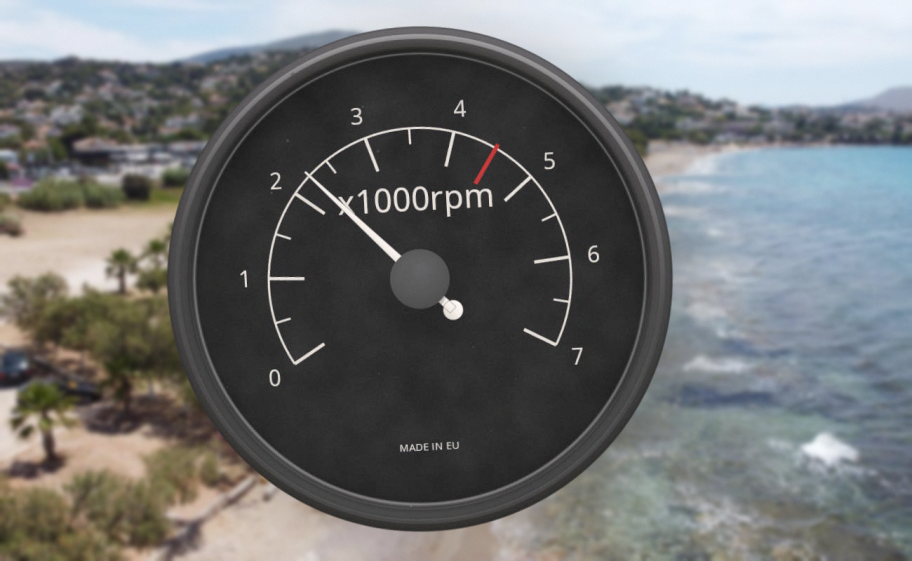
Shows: 2250 (rpm)
